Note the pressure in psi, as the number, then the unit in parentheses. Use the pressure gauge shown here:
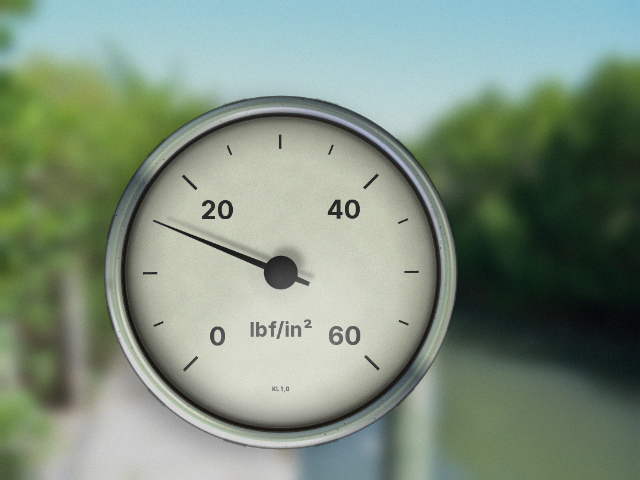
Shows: 15 (psi)
